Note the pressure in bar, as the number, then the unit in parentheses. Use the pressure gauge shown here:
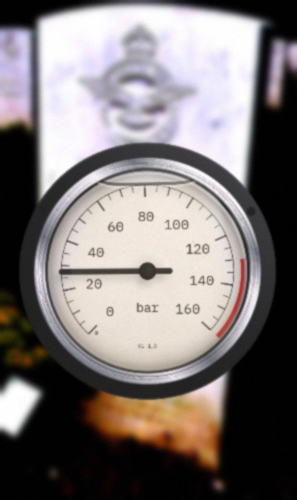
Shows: 27.5 (bar)
